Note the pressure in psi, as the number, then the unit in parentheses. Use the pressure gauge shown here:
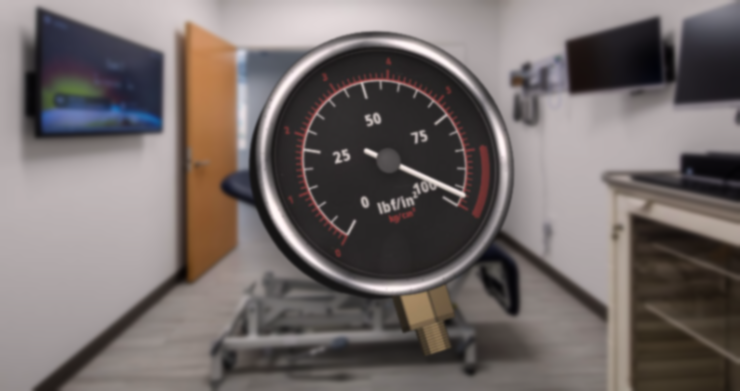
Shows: 97.5 (psi)
